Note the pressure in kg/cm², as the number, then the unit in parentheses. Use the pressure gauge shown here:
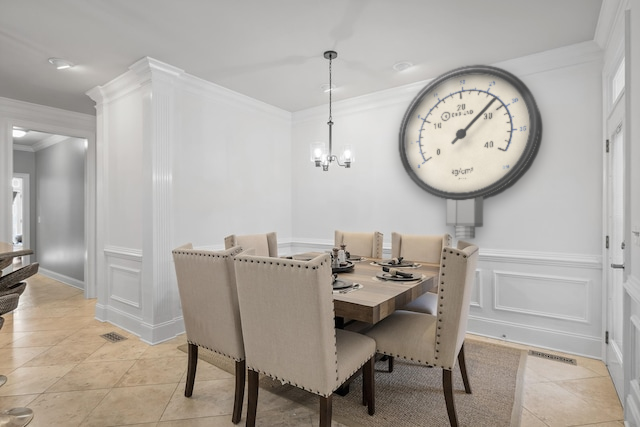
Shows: 28 (kg/cm²)
